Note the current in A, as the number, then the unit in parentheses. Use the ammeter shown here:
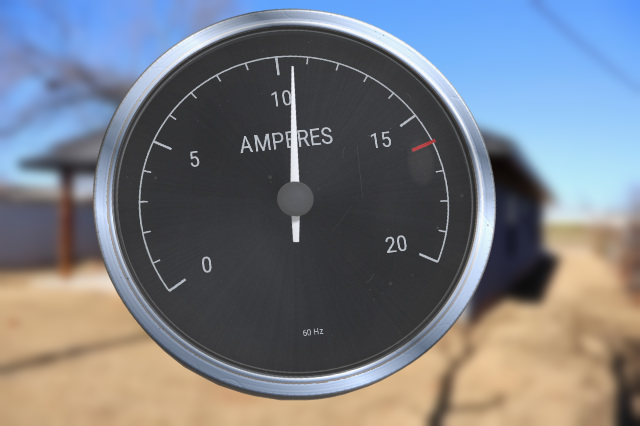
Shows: 10.5 (A)
